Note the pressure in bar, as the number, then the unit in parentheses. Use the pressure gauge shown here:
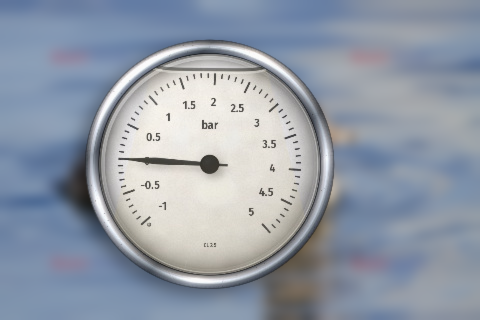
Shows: 0 (bar)
